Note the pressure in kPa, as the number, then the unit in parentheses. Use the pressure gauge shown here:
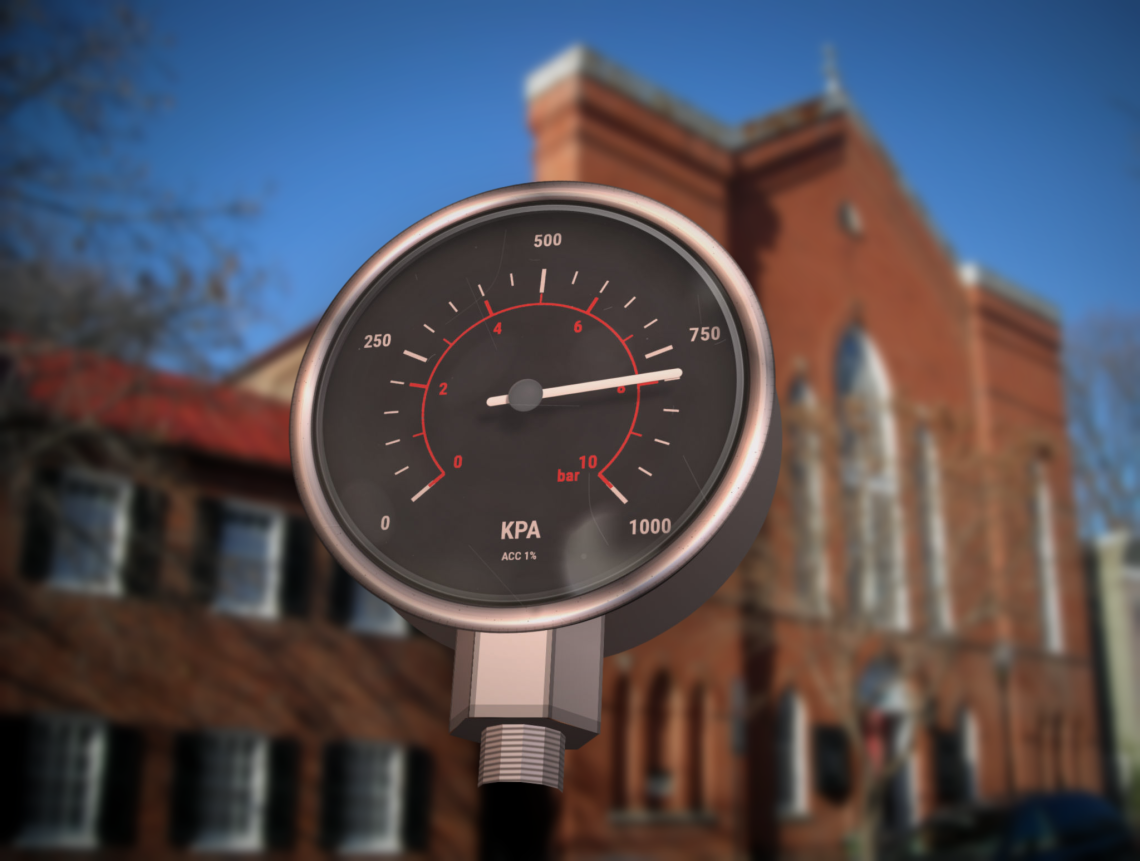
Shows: 800 (kPa)
